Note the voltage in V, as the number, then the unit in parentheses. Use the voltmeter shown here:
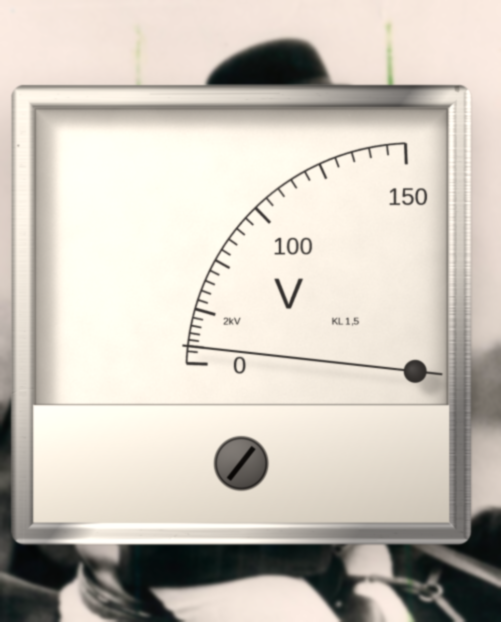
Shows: 25 (V)
